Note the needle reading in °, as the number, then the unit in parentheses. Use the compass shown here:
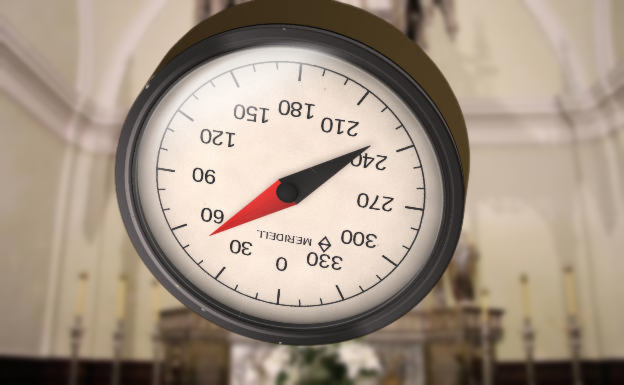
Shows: 50 (°)
